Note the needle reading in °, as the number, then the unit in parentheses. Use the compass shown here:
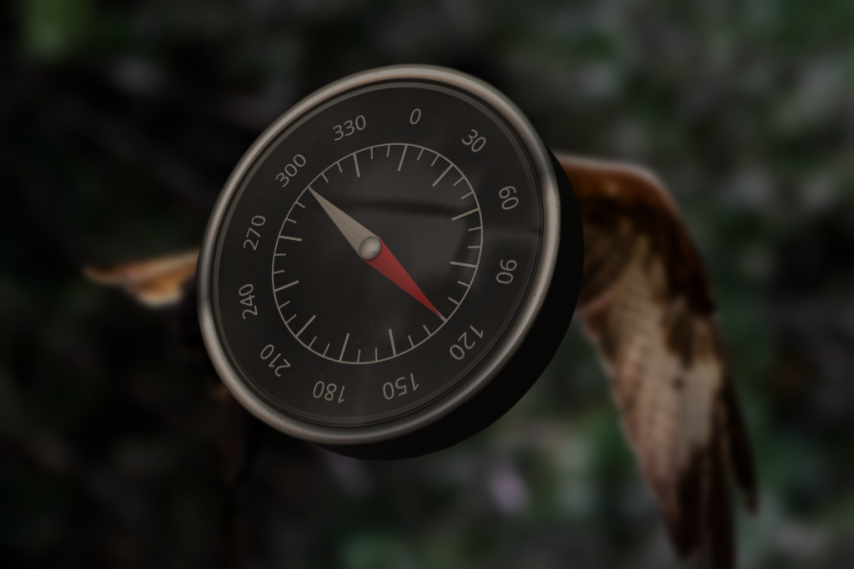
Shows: 120 (°)
